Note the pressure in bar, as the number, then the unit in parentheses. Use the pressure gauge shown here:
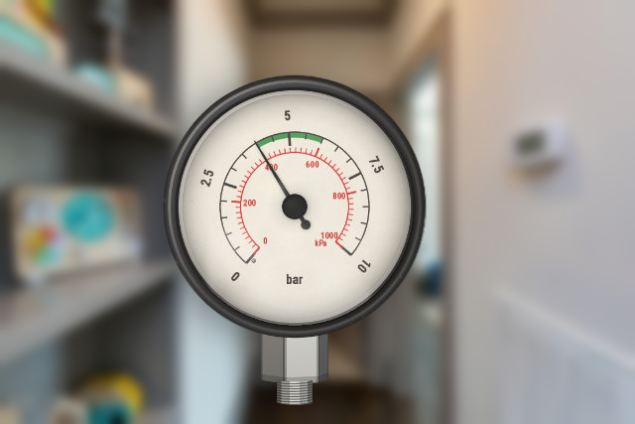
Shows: 4 (bar)
